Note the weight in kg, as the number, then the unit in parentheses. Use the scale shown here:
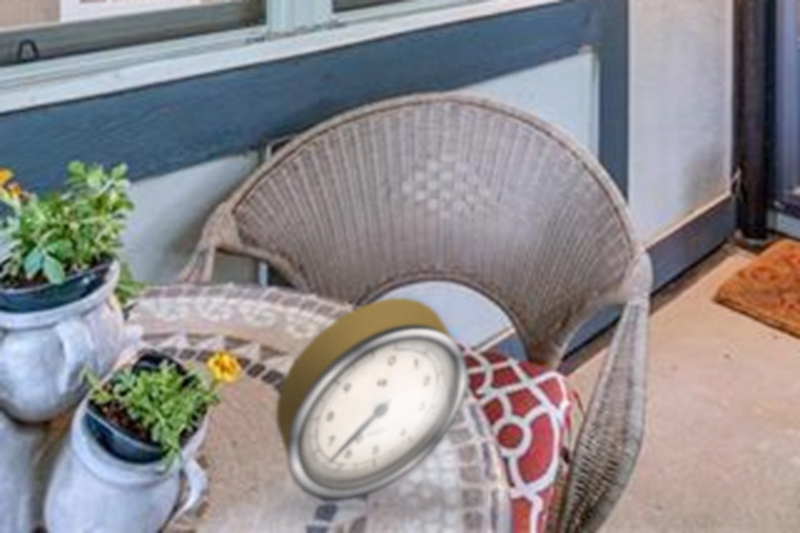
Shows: 6.5 (kg)
